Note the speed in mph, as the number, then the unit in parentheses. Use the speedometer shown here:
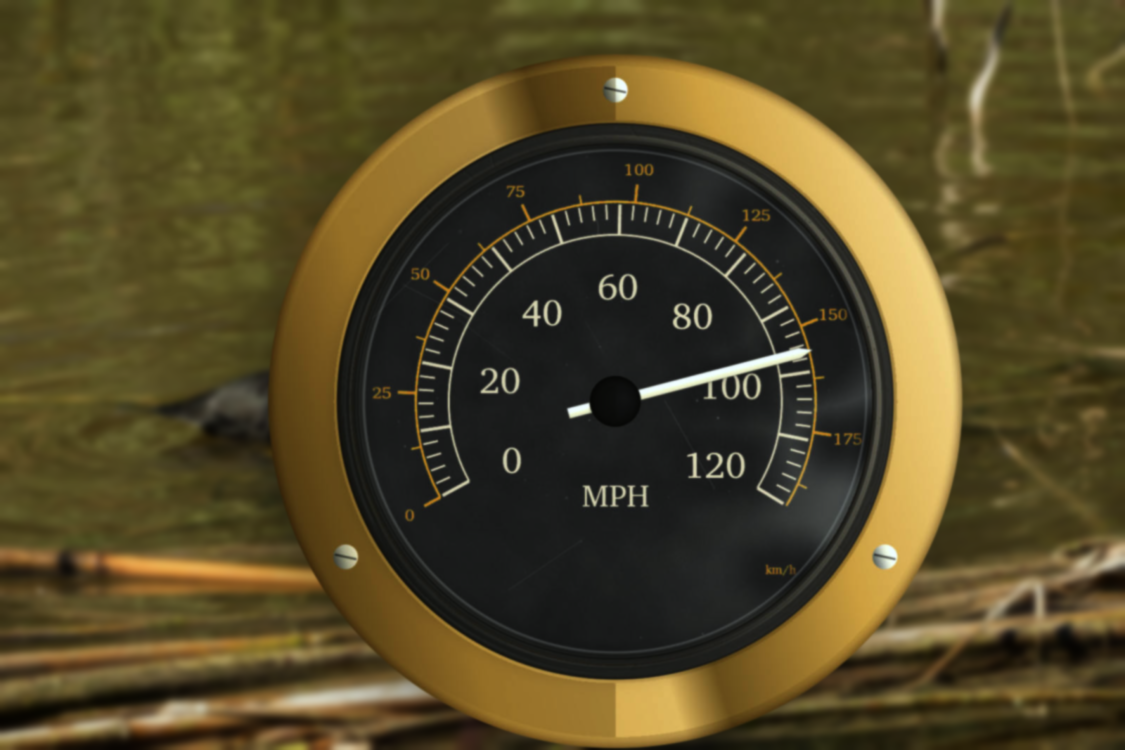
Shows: 97 (mph)
